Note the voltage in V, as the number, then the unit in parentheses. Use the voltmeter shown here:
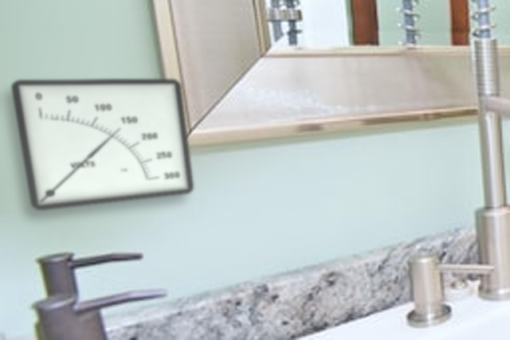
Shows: 150 (V)
